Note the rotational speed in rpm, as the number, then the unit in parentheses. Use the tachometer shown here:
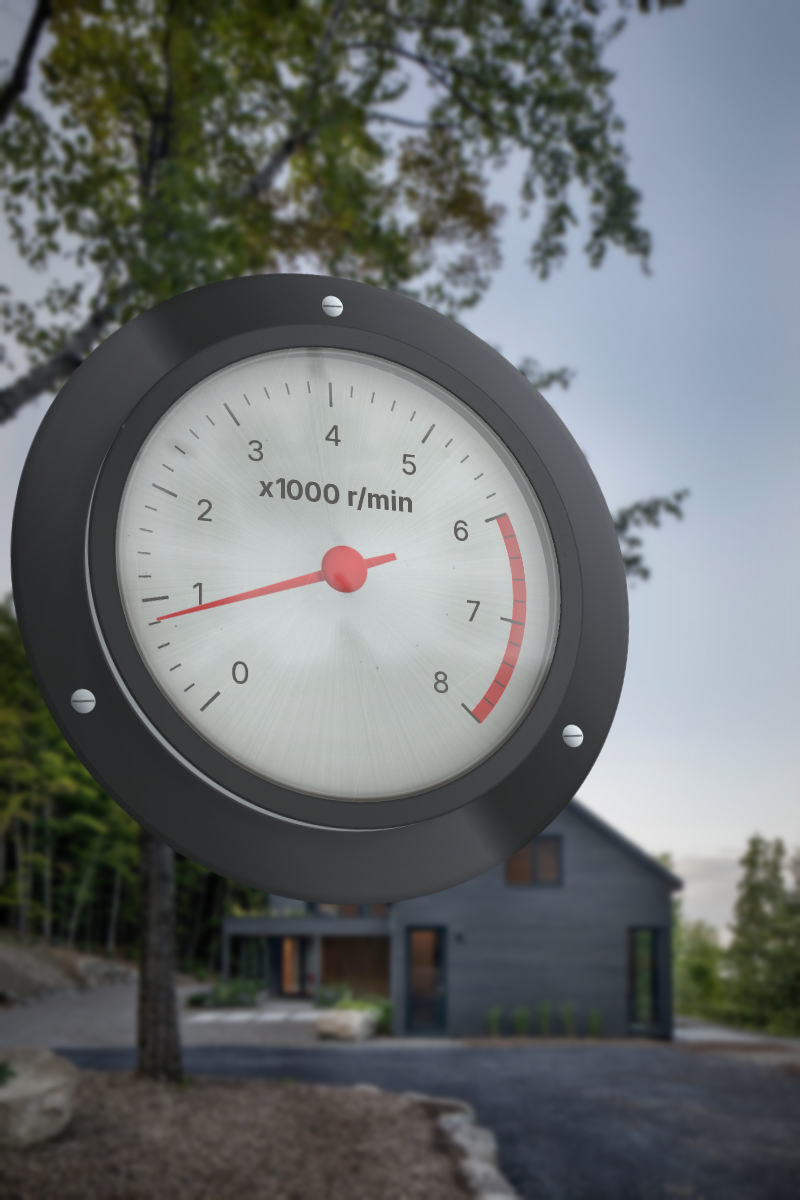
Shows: 800 (rpm)
